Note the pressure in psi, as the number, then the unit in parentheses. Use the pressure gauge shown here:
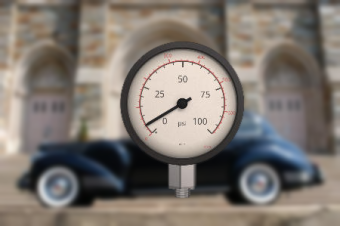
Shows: 5 (psi)
